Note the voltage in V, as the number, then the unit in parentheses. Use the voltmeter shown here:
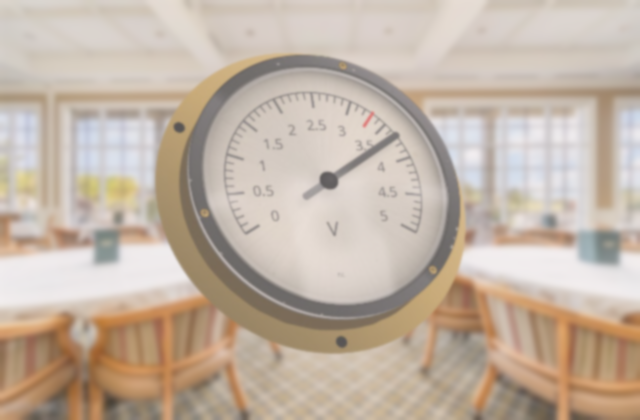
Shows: 3.7 (V)
